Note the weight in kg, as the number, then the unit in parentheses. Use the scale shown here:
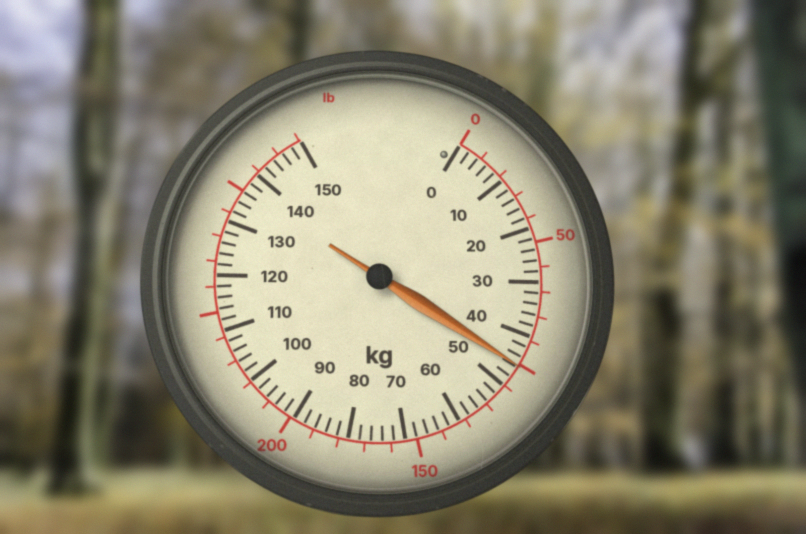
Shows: 46 (kg)
